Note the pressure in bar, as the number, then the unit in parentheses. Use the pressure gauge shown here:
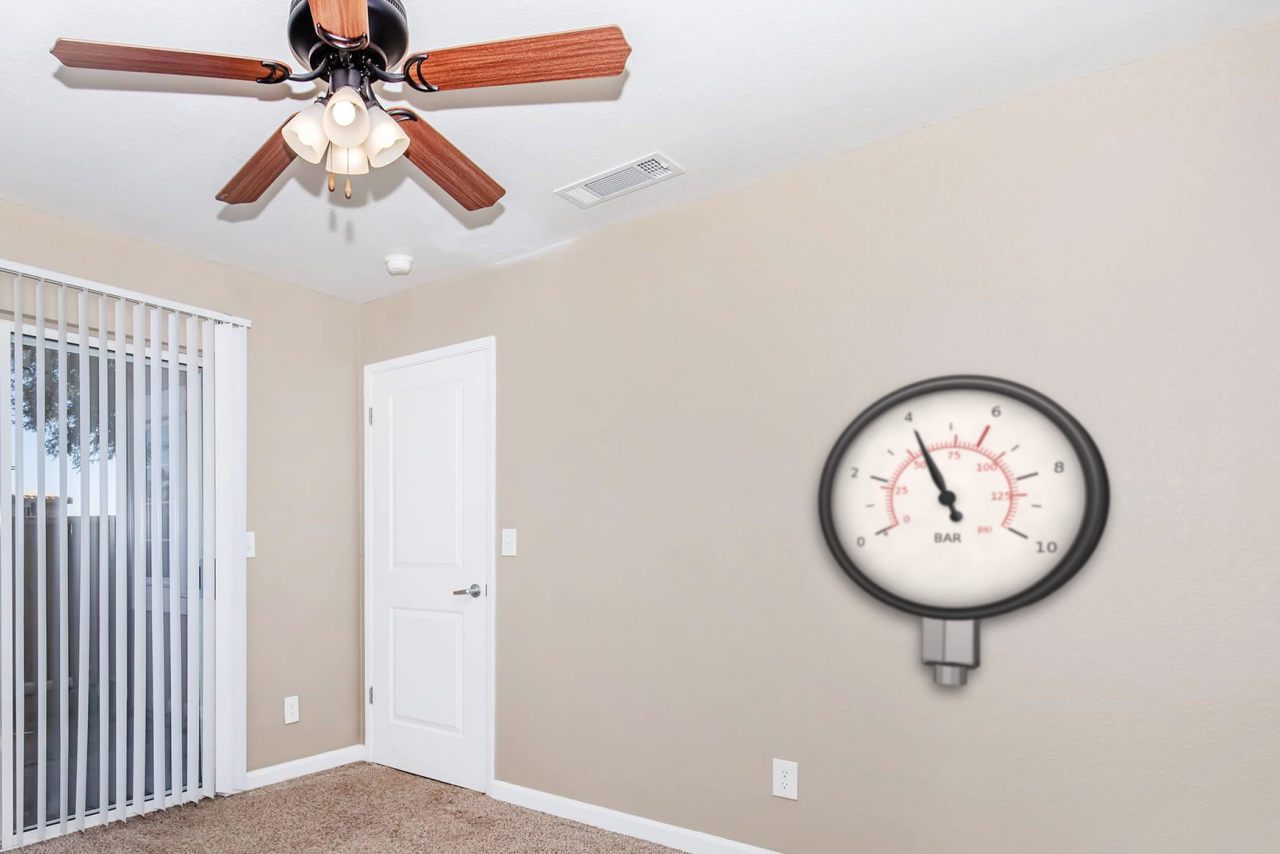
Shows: 4 (bar)
